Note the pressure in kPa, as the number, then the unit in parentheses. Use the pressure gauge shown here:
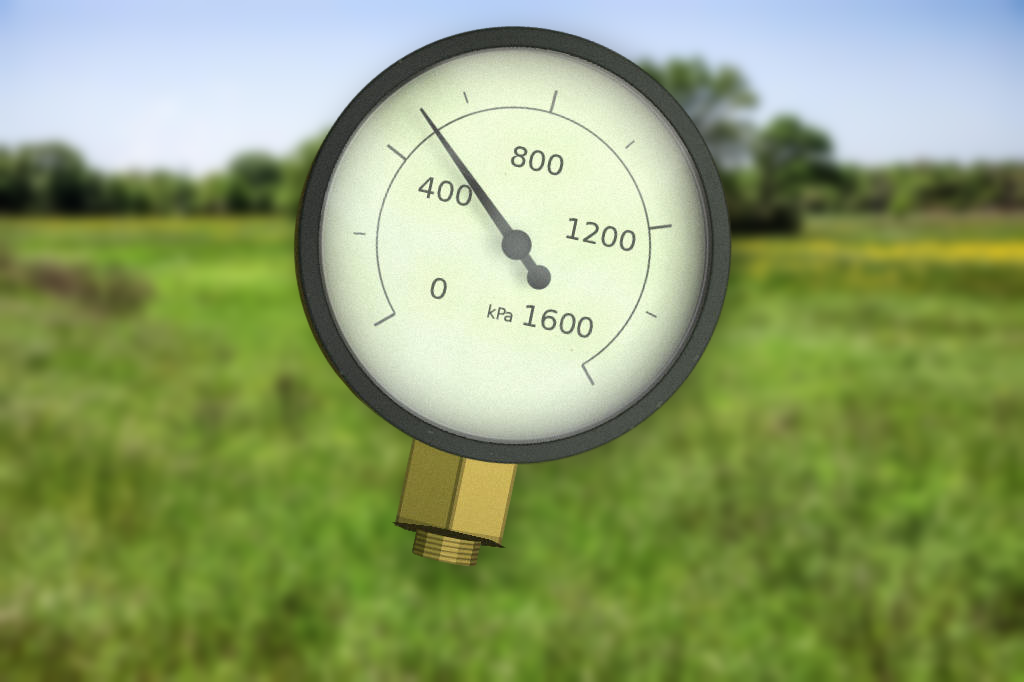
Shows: 500 (kPa)
